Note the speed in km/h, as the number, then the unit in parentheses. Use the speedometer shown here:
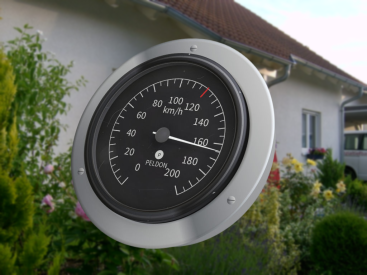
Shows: 165 (km/h)
